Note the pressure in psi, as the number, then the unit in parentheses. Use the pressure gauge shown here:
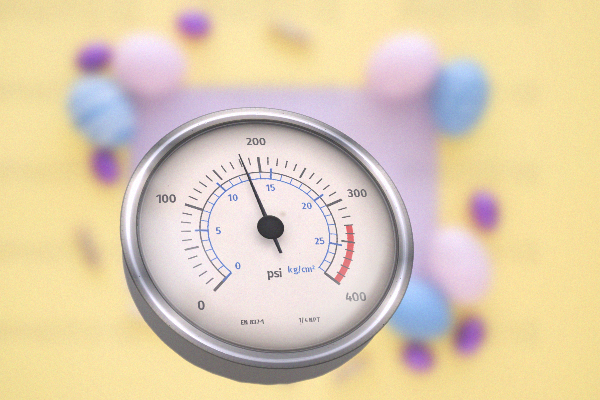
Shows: 180 (psi)
